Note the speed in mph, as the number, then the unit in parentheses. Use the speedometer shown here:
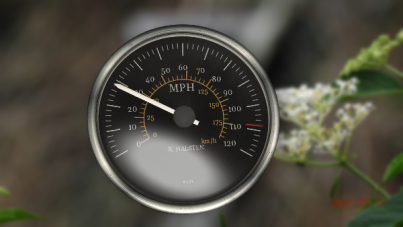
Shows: 28 (mph)
